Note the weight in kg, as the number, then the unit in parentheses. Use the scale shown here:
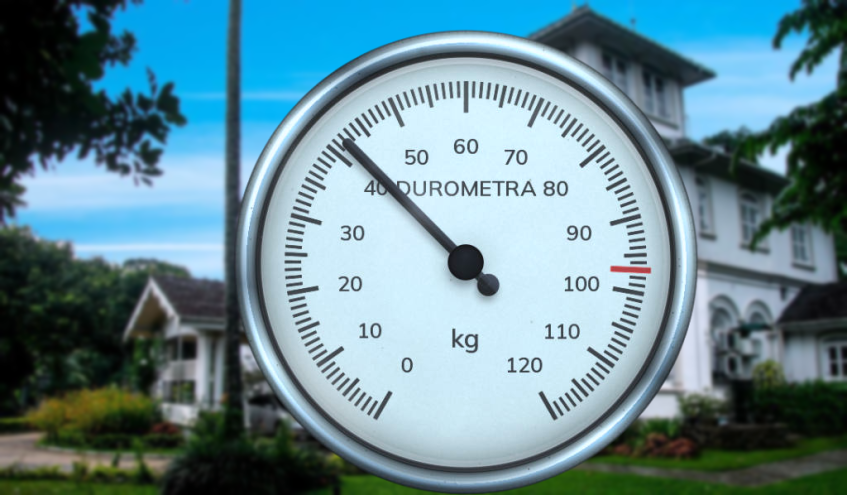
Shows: 42 (kg)
